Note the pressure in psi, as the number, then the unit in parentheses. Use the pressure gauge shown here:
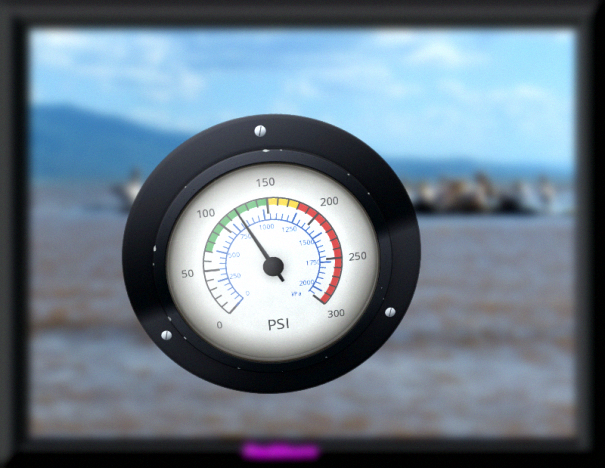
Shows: 120 (psi)
